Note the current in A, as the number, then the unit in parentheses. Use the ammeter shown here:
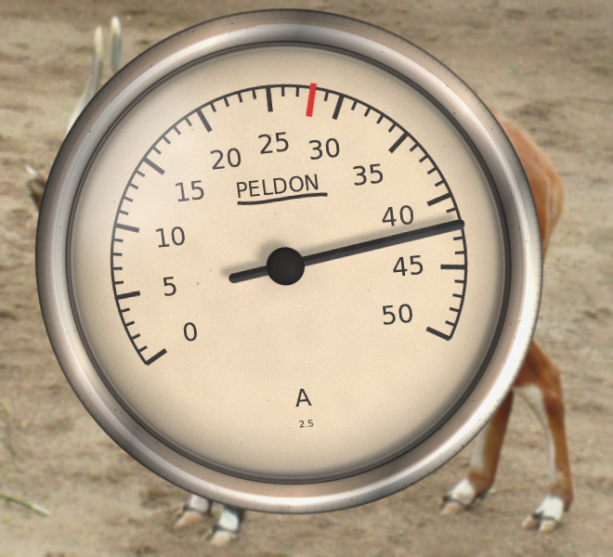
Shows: 42 (A)
